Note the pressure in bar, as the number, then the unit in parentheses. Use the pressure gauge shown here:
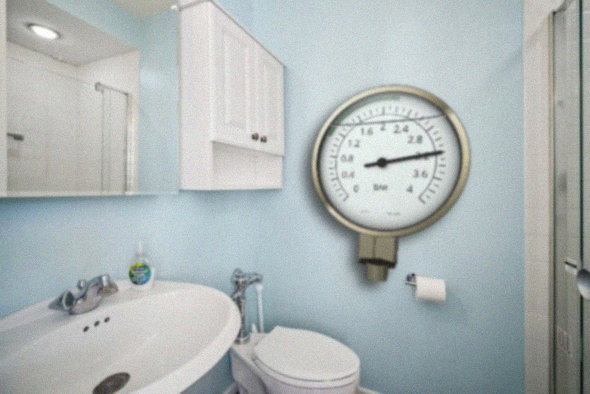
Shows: 3.2 (bar)
